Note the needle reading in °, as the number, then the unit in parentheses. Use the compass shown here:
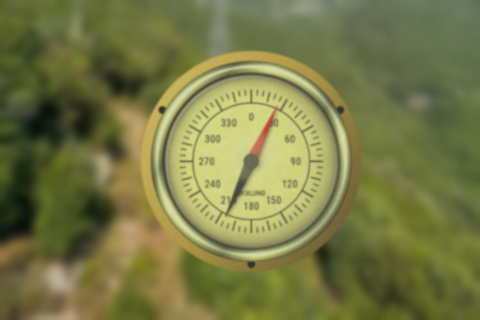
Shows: 25 (°)
